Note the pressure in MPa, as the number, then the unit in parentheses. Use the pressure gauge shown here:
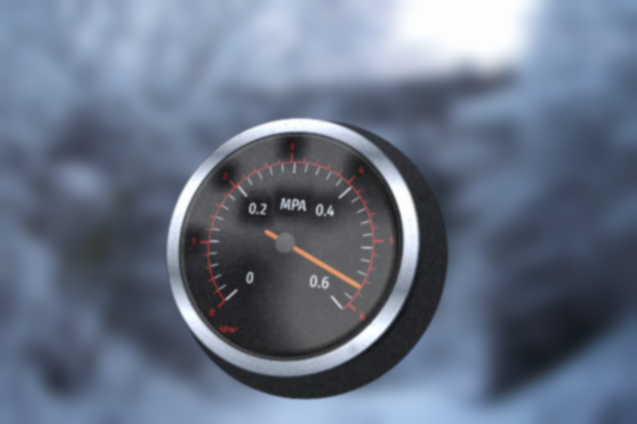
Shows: 0.56 (MPa)
